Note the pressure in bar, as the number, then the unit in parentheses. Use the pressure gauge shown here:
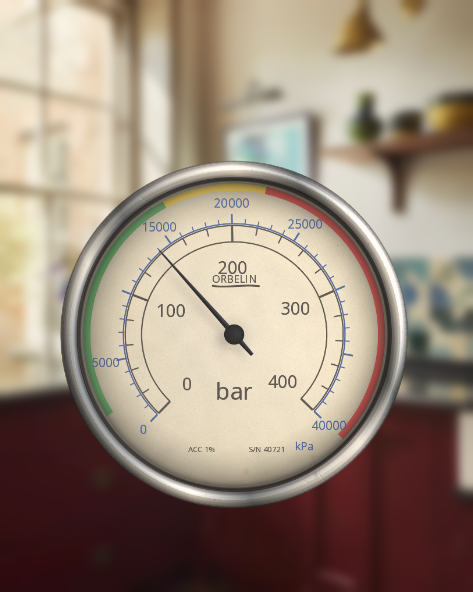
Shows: 140 (bar)
